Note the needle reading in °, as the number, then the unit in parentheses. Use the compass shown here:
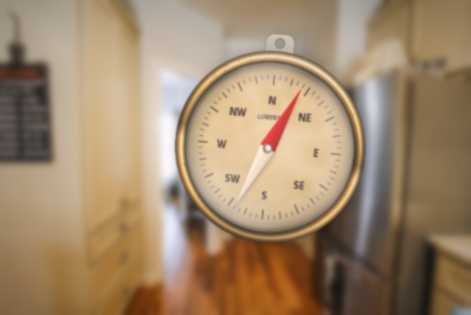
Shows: 25 (°)
